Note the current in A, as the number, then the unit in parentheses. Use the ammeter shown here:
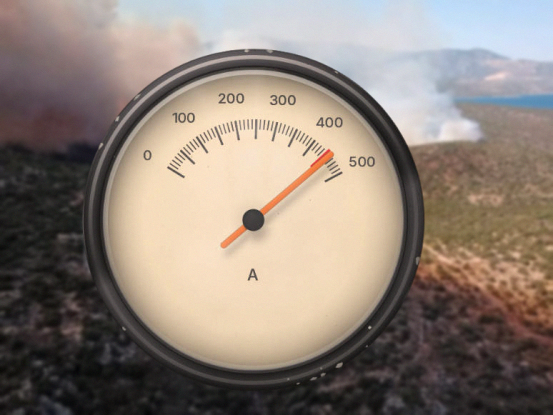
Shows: 450 (A)
